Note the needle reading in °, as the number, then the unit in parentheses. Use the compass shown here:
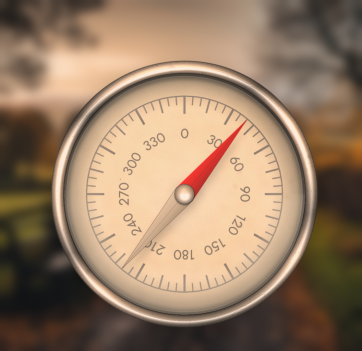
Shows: 40 (°)
